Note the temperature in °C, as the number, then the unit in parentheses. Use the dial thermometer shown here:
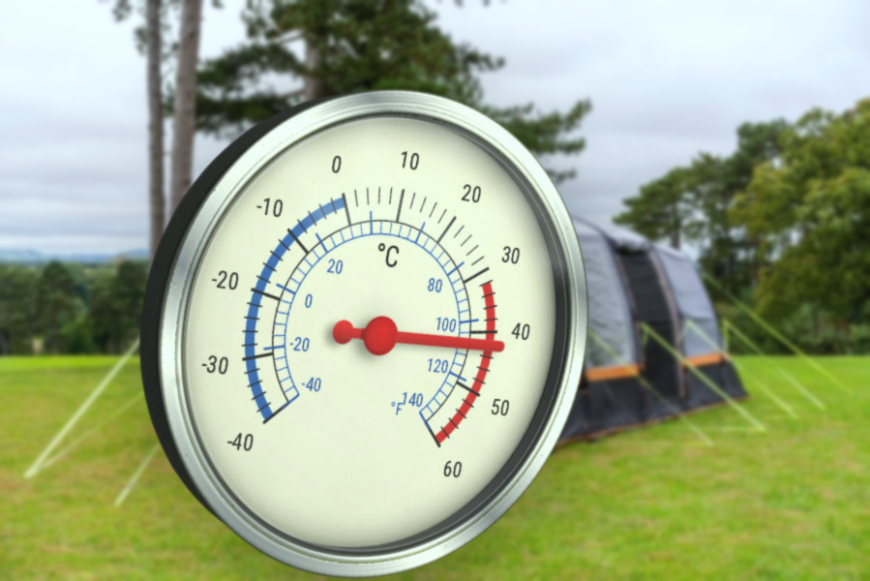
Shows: 42 (°C)
